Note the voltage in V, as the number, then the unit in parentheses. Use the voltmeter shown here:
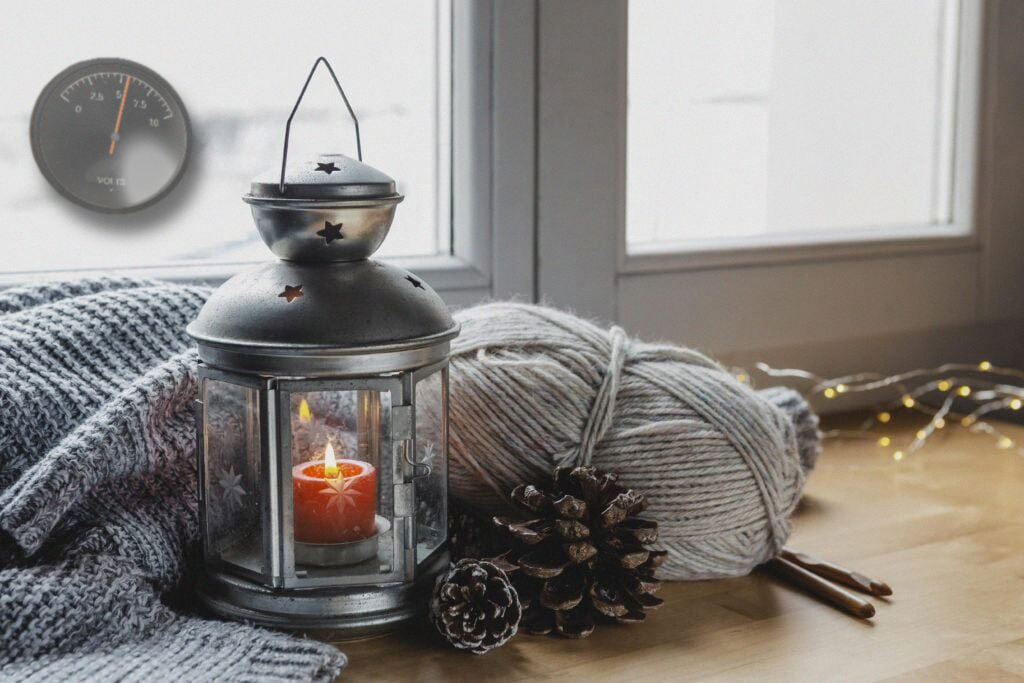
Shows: 5.5 (V)
